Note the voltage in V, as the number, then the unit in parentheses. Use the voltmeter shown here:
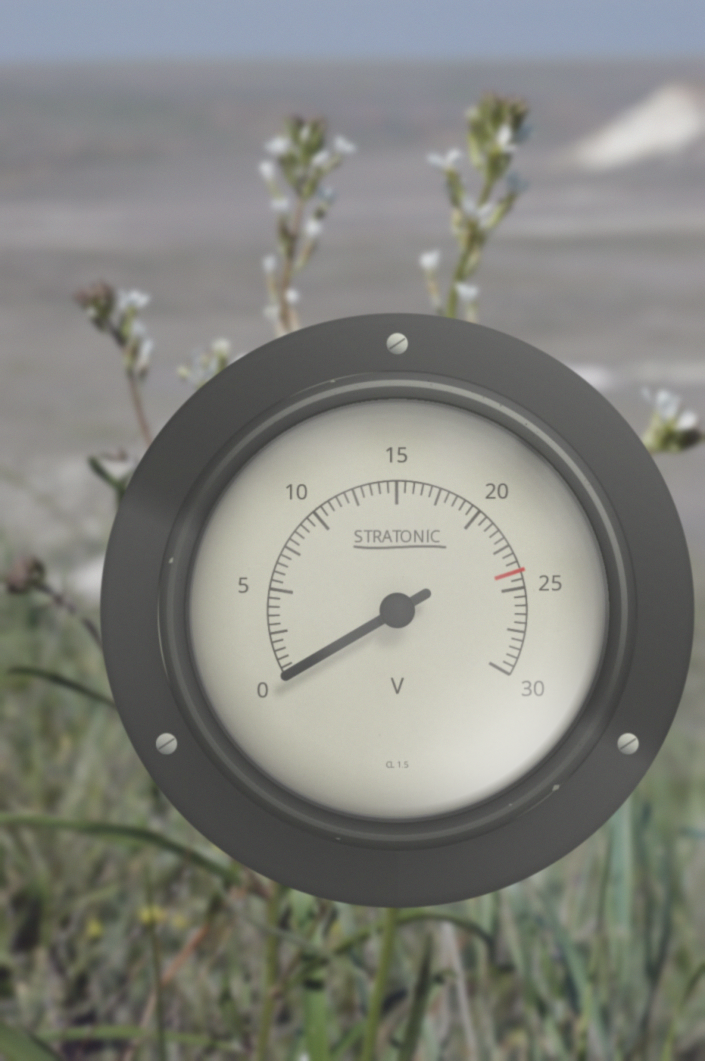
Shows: 0 (V)
